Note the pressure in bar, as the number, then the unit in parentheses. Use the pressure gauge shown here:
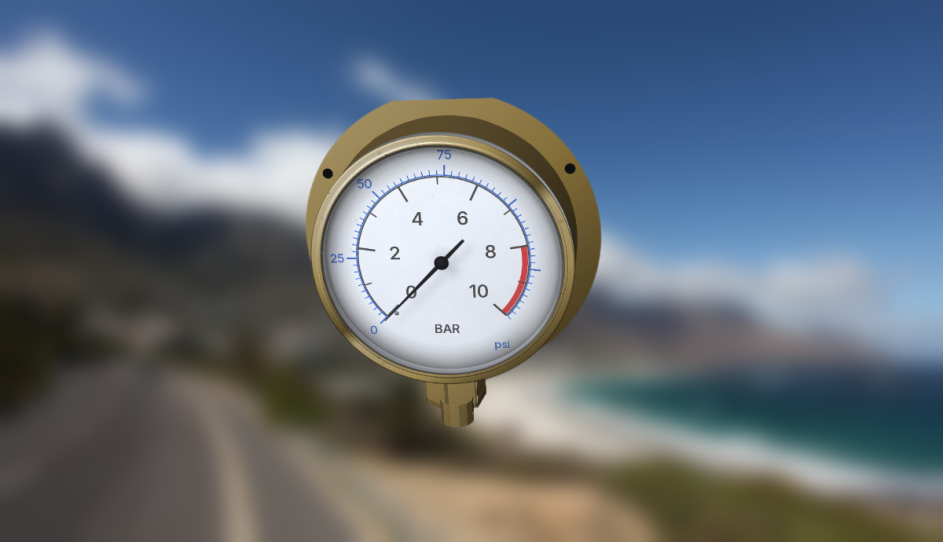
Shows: 0 (bar)
